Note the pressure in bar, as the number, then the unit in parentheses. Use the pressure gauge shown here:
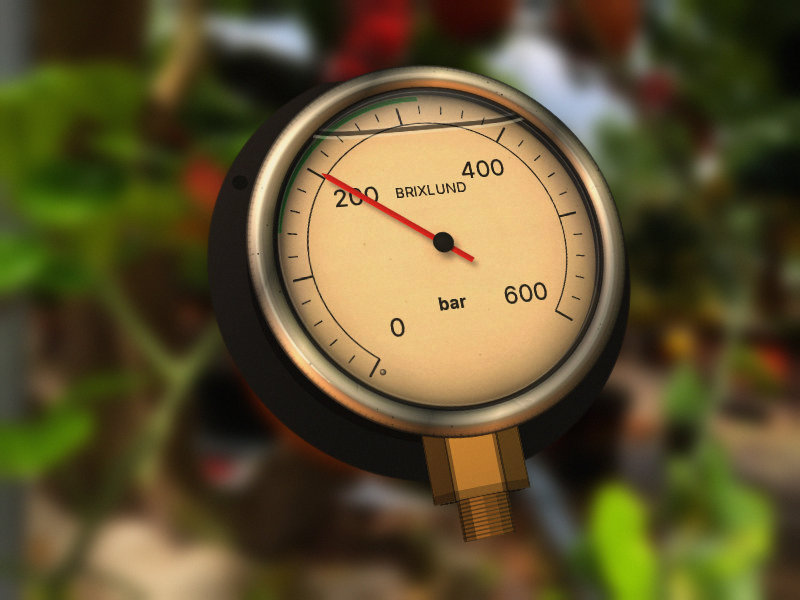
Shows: 200 (bar)
